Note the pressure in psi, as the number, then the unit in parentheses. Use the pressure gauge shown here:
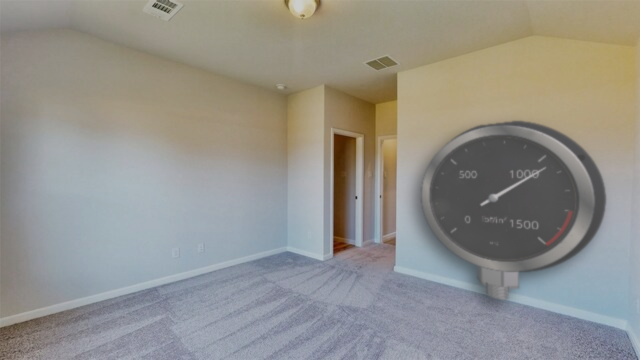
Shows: 1050 (psi)
